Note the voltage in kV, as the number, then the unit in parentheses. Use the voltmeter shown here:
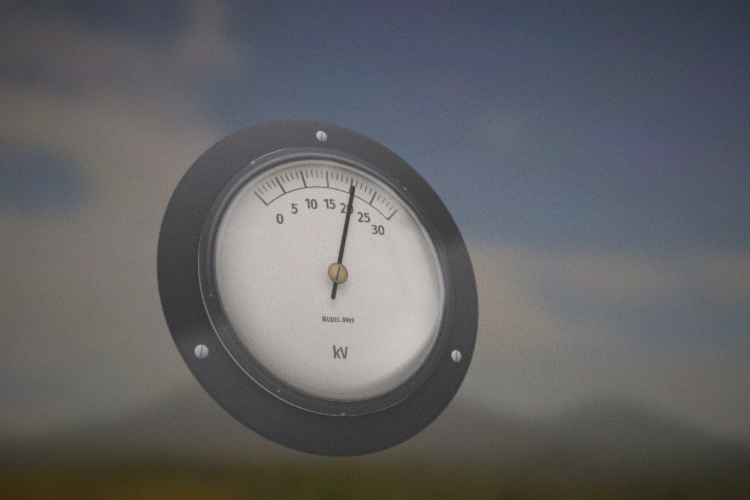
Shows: 20 (kV)
